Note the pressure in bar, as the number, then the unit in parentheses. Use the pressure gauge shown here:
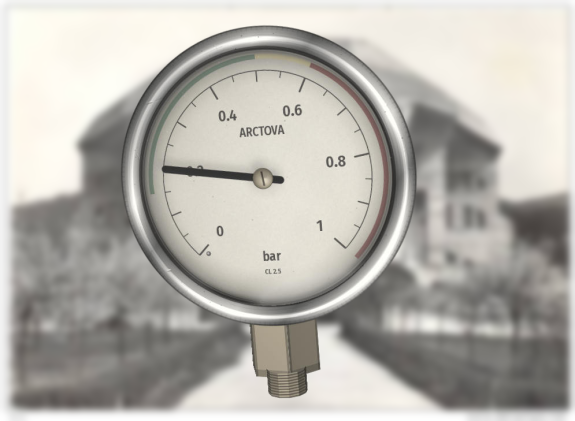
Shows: 0.2 (bar)
